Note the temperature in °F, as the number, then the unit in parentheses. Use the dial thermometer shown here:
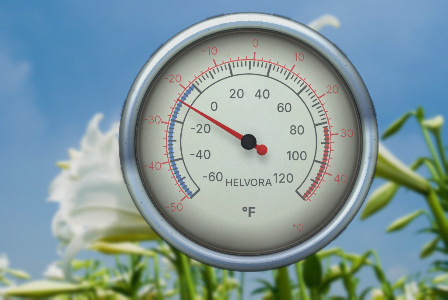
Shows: -10 (°F)
